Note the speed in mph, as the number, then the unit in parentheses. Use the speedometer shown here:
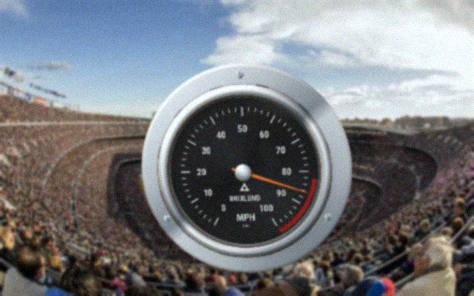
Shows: 86 (mph)
